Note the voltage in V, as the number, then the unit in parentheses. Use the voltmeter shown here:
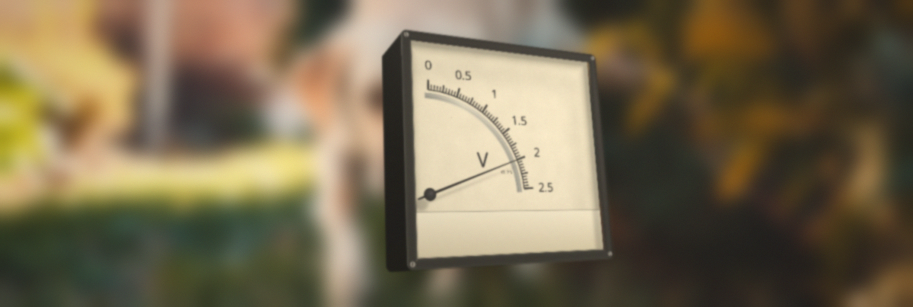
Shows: 2 (V)
